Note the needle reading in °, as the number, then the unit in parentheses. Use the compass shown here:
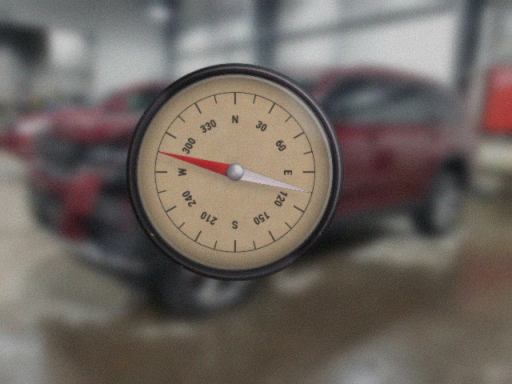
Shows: 285 (°)
